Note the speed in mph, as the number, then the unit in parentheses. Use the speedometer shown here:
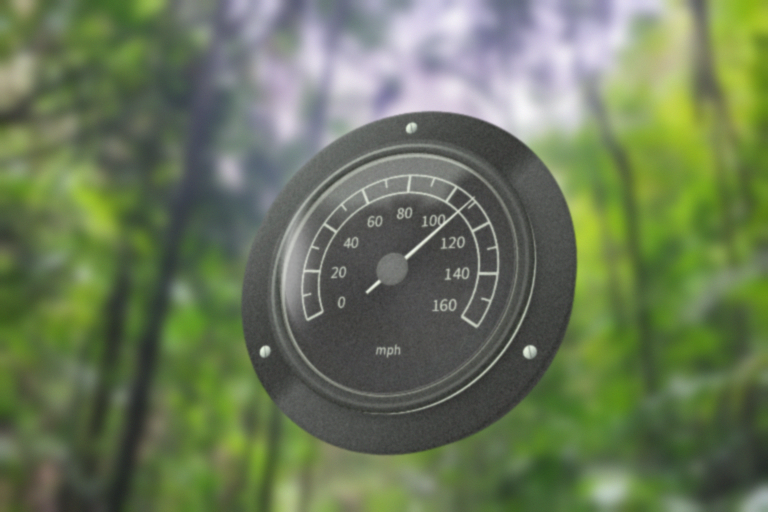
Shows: 110 (mph)
